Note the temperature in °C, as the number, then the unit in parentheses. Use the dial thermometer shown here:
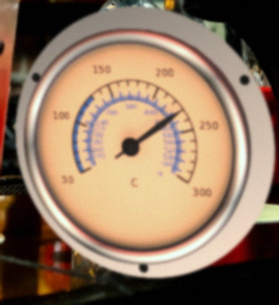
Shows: 230 (°C)
